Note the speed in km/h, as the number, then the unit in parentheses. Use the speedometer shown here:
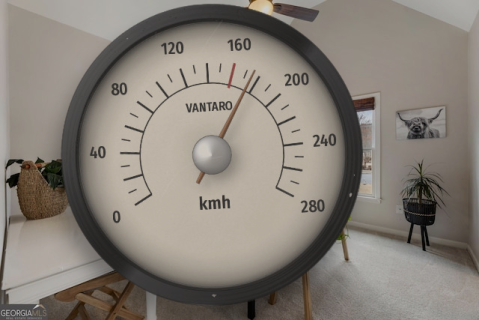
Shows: 175 (km/h)
